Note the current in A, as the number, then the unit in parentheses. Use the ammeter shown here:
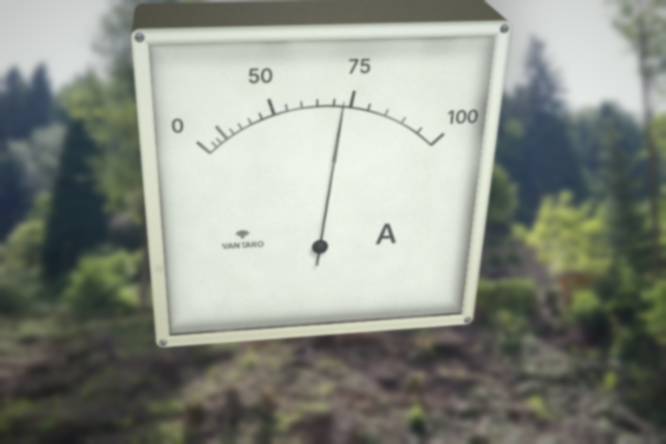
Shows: 72.5 (A)
